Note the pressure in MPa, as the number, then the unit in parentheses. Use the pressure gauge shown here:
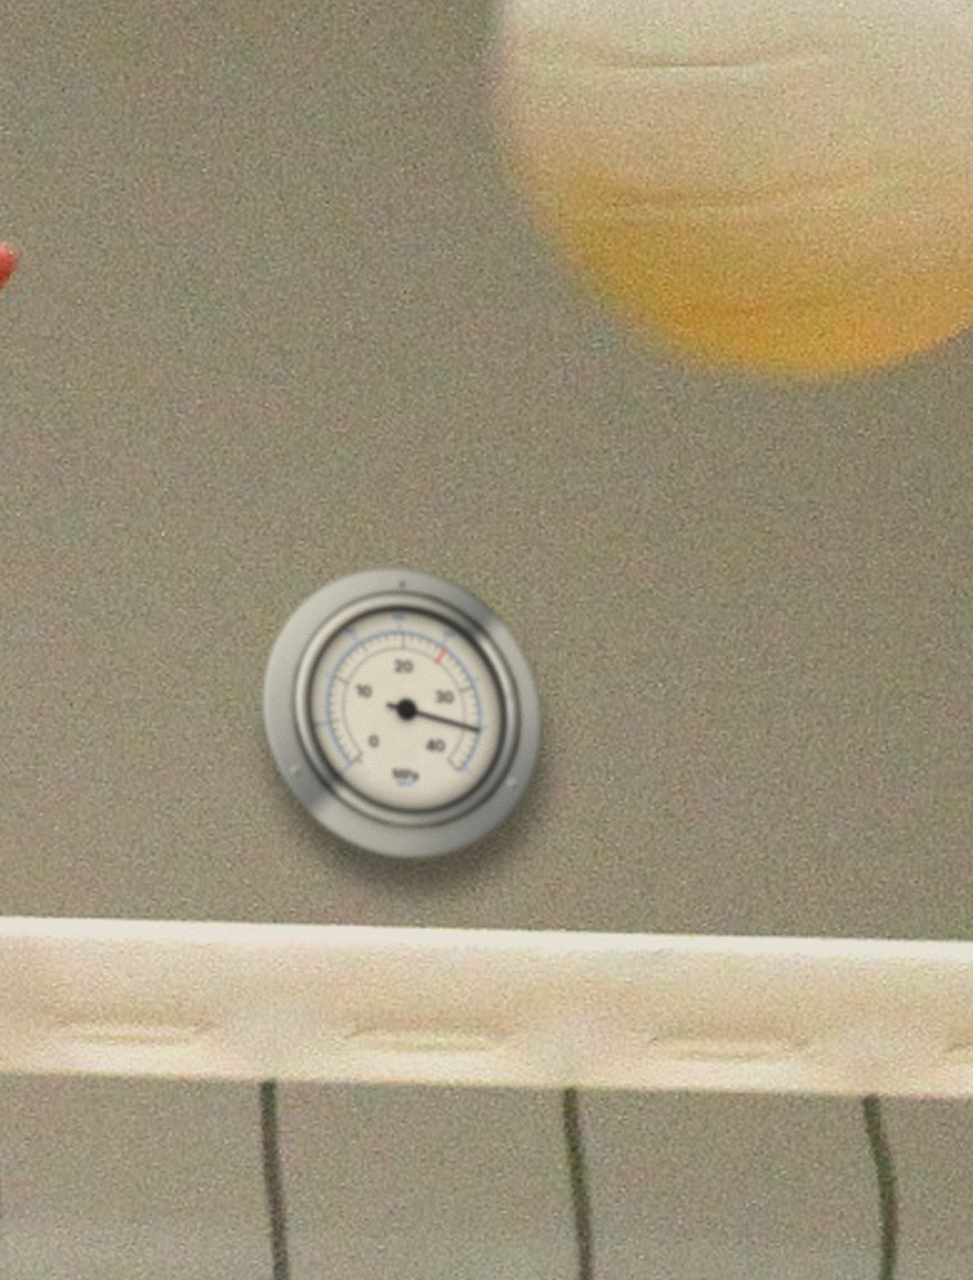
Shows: 35 (MPa)
